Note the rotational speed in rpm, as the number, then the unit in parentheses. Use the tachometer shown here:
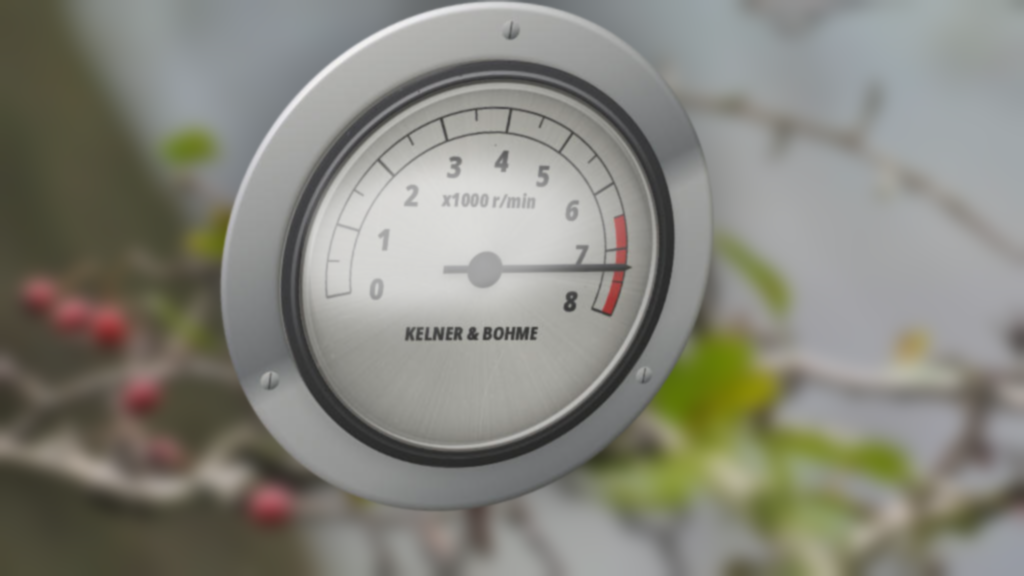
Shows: 7250 (rpm)
